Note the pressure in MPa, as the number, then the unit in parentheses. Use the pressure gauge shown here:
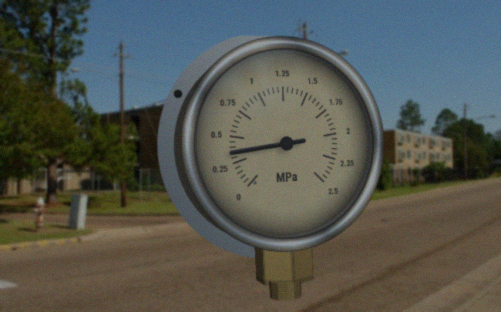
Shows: 0.35 (MPa)
